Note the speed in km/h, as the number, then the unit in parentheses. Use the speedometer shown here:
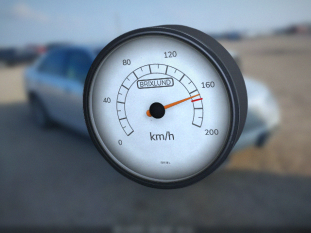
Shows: 165 (km/h)
